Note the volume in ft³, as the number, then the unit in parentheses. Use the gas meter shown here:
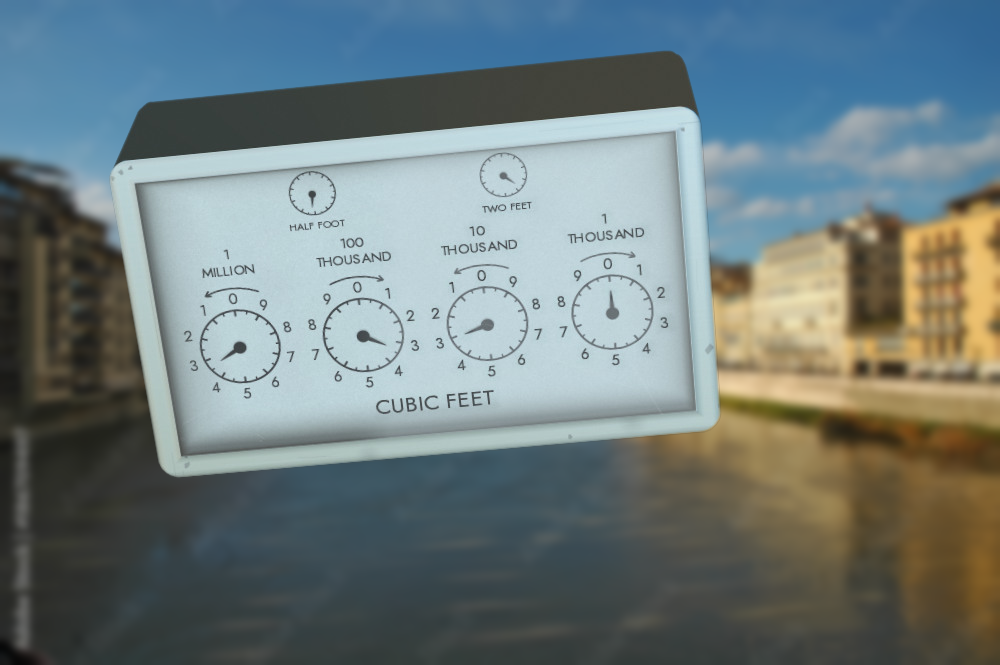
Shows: 333000 (ft³)
